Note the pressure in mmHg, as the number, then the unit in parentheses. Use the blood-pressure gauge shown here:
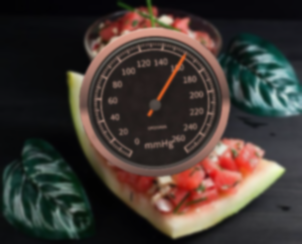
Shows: 160 (mmHg)
